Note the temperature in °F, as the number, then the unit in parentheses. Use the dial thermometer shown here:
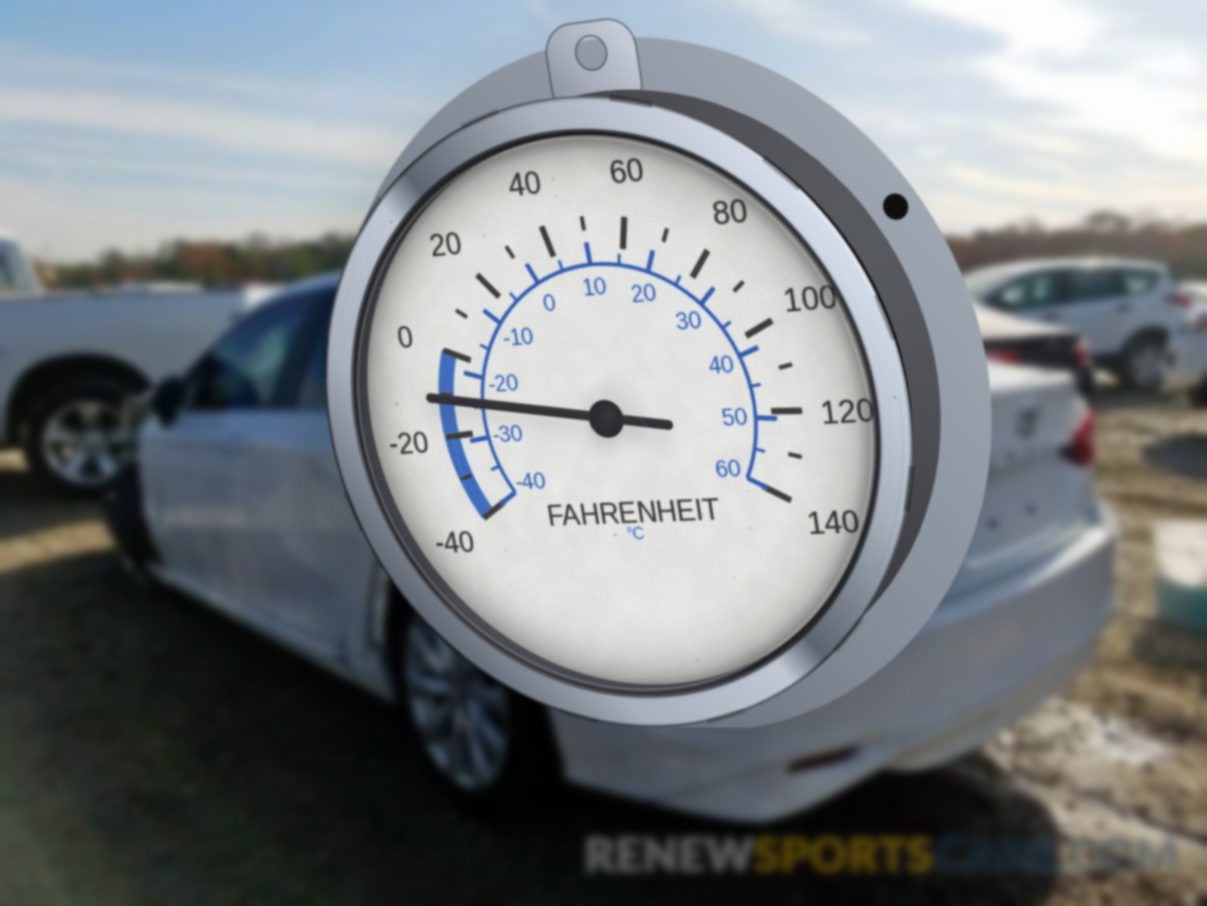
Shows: -10 (°F)
